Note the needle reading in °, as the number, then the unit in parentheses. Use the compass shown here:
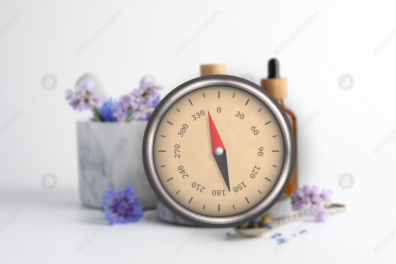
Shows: 345 (°)
